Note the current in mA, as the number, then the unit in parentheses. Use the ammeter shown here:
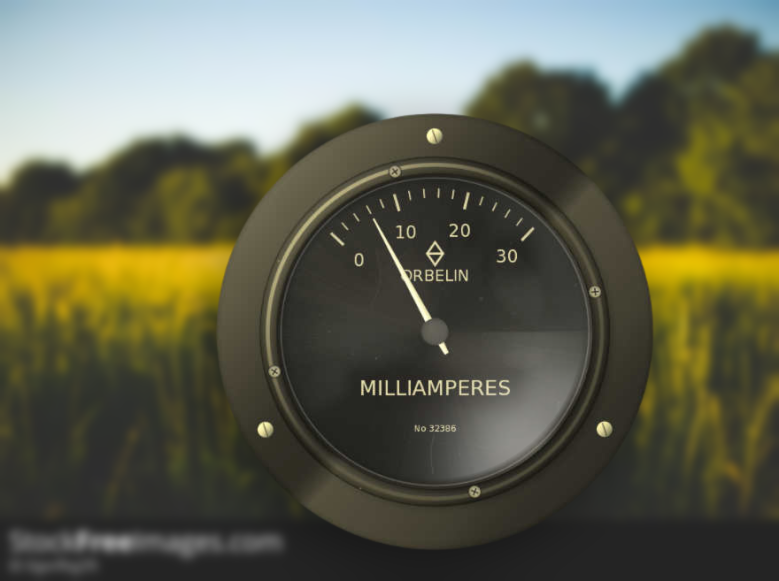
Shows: 6 (mA)
